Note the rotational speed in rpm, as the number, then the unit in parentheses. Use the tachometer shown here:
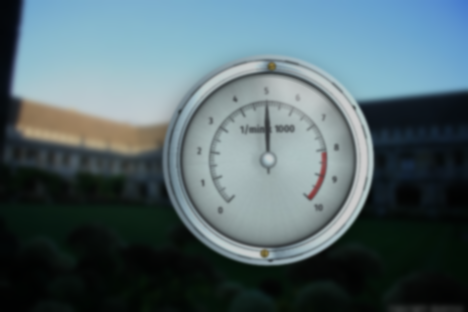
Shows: 5000 (rpm)
